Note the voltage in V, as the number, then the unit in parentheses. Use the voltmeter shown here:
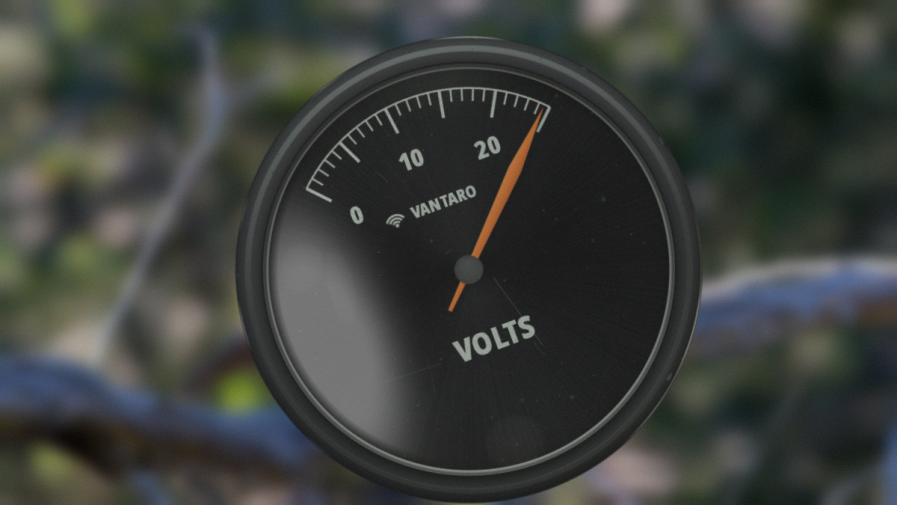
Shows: 24.5 (V)
